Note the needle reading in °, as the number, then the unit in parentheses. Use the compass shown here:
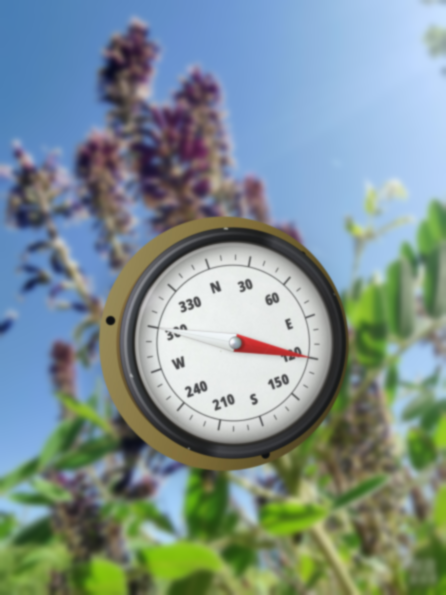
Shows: 120 (°)
